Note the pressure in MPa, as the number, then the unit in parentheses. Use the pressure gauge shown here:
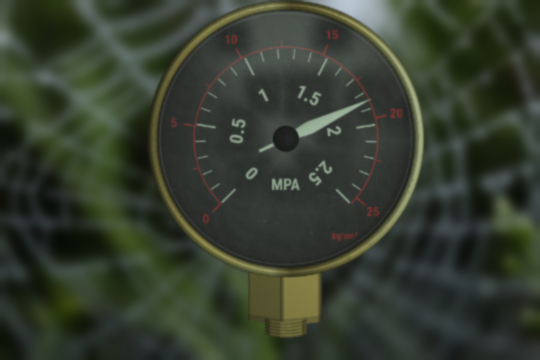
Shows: 1.85 (MPa)
